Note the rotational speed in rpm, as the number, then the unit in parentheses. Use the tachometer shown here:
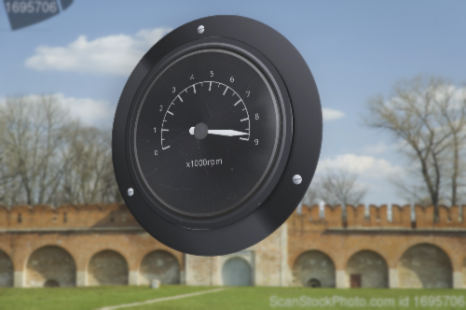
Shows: 8750 (rpm)
